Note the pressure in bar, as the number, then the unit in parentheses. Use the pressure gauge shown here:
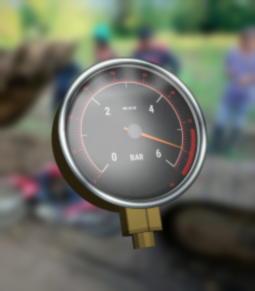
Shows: 5.5 (bar)
